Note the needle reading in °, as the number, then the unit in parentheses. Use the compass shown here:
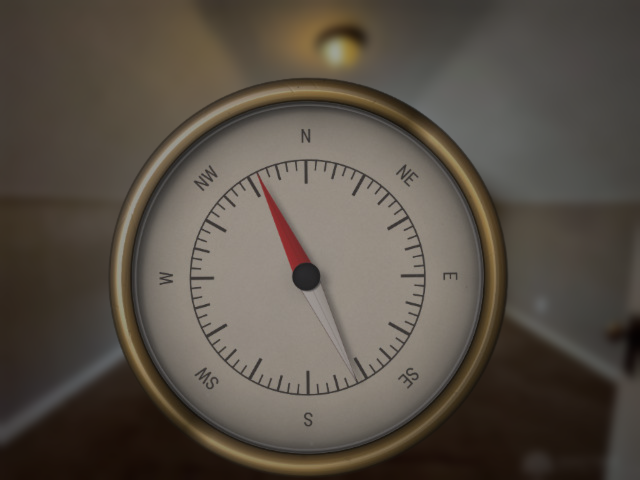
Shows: 335 (°)
